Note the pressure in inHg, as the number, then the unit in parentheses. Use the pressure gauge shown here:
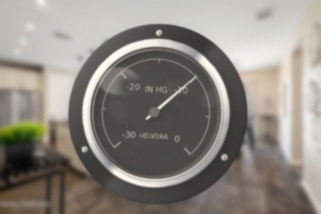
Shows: -10 (inHg)
